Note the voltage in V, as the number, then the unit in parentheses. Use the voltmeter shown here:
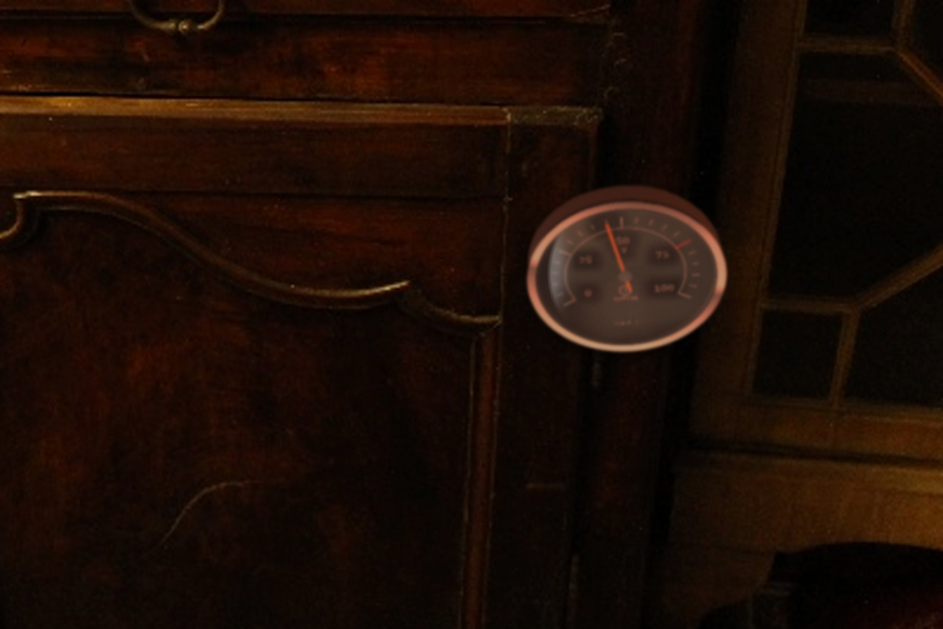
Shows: 45 (V)
